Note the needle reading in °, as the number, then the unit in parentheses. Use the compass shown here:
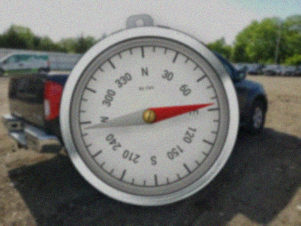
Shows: 85 (°)
